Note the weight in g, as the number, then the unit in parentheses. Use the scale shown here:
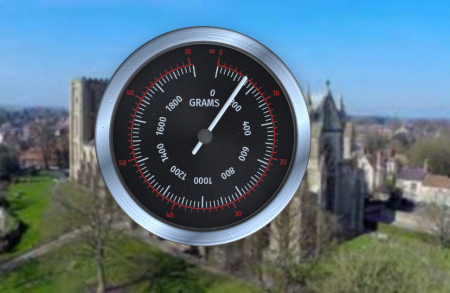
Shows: 140 (g)
